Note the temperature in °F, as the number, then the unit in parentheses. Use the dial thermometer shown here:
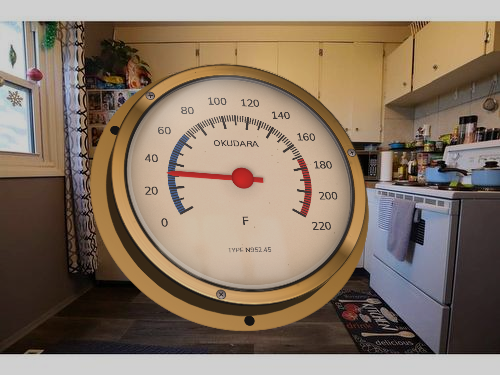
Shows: 30 (°F)
